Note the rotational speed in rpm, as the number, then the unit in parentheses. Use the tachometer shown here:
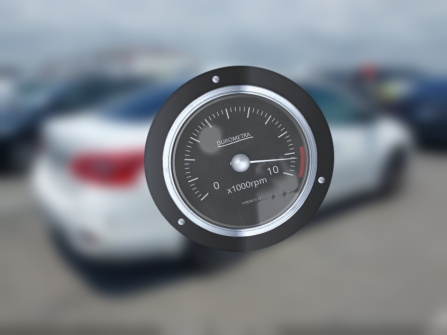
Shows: 9200 (rpm)
